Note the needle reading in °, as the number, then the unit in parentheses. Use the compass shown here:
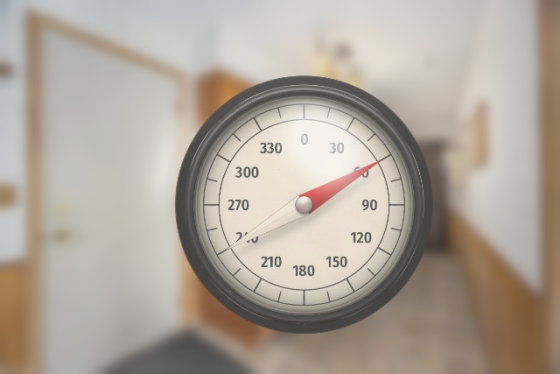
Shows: 60 (°)
